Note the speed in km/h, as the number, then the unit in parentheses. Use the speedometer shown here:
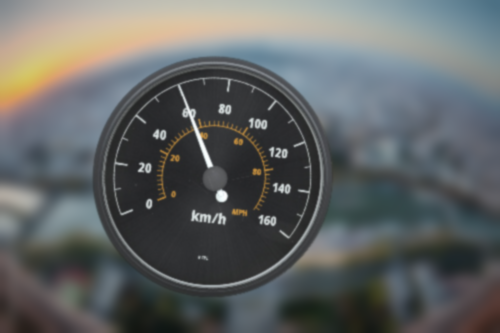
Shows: 60 (km/h)
